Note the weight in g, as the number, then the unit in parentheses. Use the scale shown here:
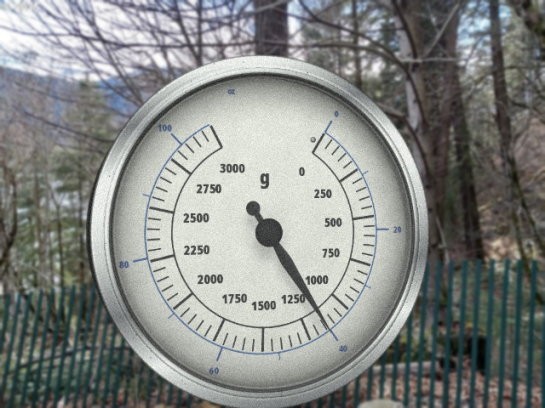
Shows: 1150 (g)
